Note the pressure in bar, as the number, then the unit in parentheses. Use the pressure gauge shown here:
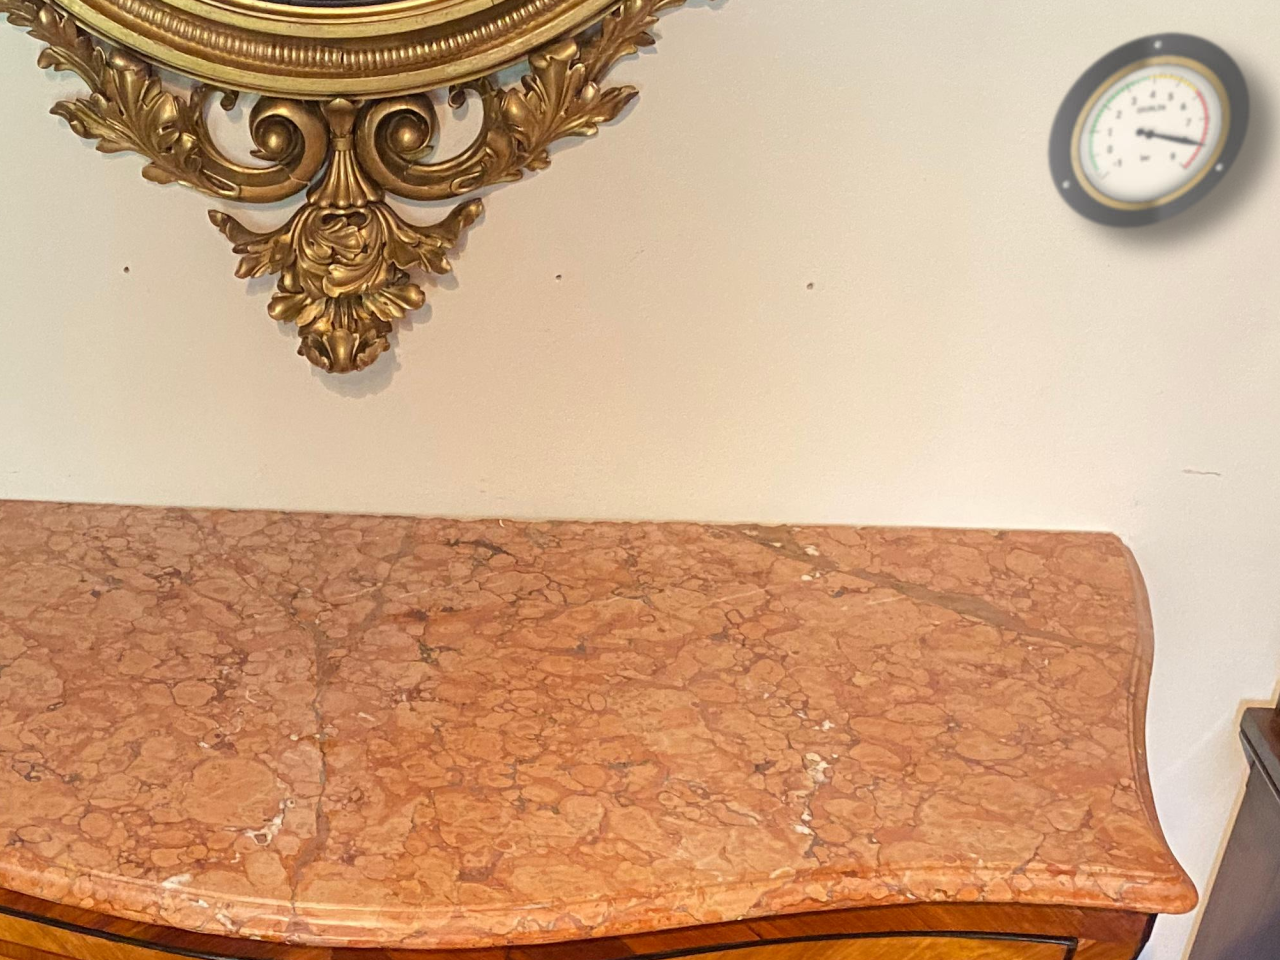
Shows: 8 (bar)
